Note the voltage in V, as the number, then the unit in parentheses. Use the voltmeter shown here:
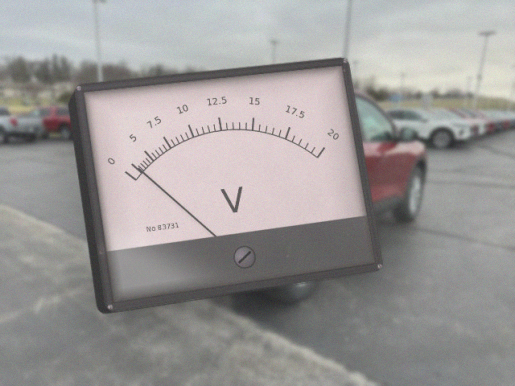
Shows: 2.5 (V)
